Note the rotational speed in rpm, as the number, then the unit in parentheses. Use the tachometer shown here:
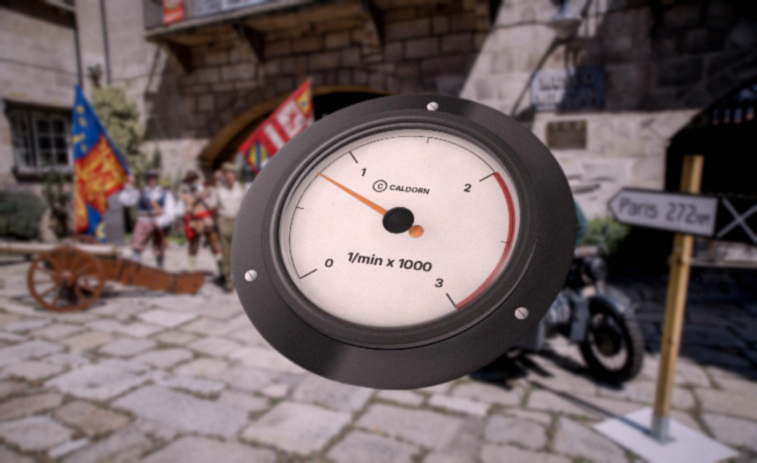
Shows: 750 (rpm)
